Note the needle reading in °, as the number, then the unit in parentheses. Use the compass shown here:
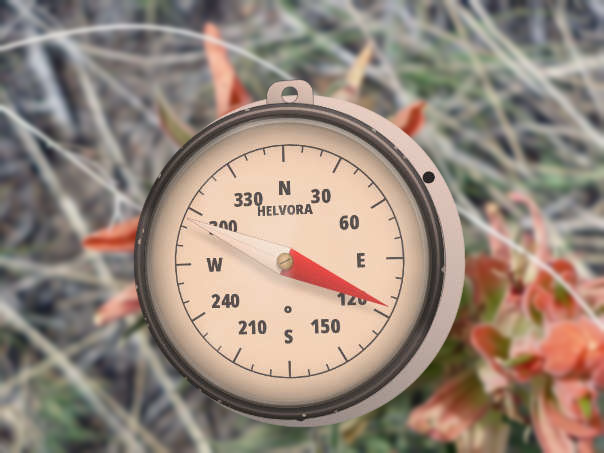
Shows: 115 (°)
